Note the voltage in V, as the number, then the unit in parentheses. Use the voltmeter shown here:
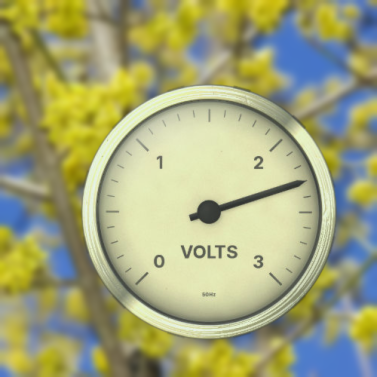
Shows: 2.3 (V)
